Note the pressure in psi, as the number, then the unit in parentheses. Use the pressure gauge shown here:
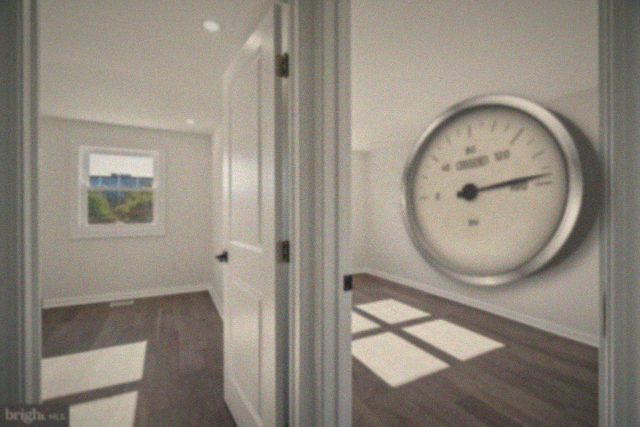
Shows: 155 (psi)
